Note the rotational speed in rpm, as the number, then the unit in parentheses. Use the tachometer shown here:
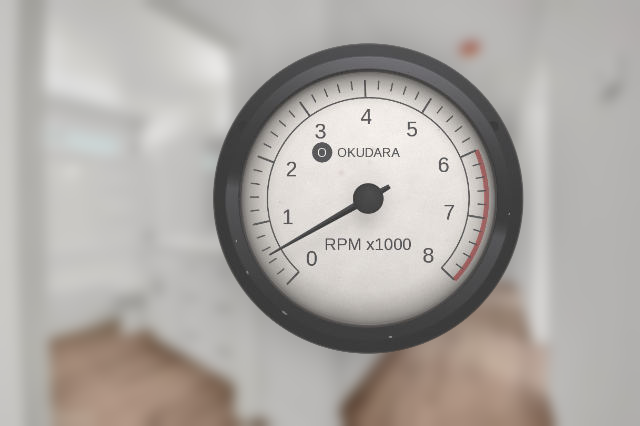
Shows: 500 (rpm)
